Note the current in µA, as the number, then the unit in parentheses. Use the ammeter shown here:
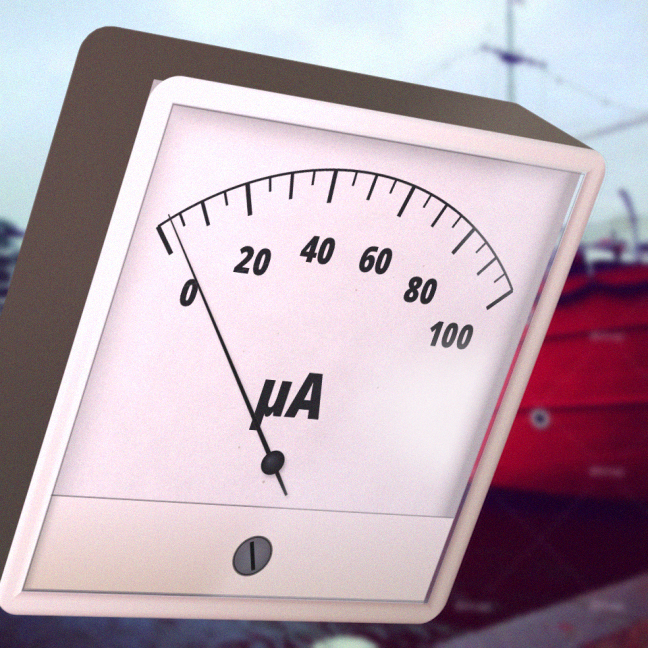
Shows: 2.5 (µA)
